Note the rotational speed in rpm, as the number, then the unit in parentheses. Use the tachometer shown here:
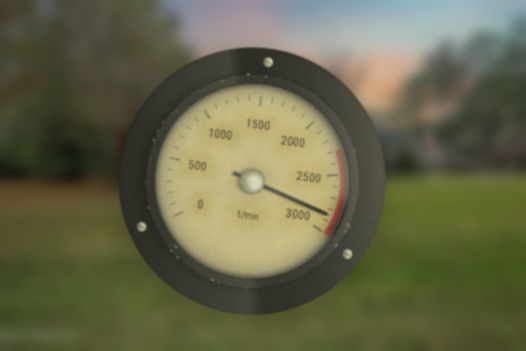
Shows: 2850 (rpm)
